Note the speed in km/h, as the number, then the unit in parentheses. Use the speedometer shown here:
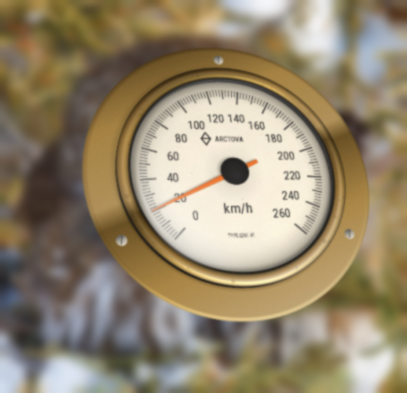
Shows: 20 (km/h)
